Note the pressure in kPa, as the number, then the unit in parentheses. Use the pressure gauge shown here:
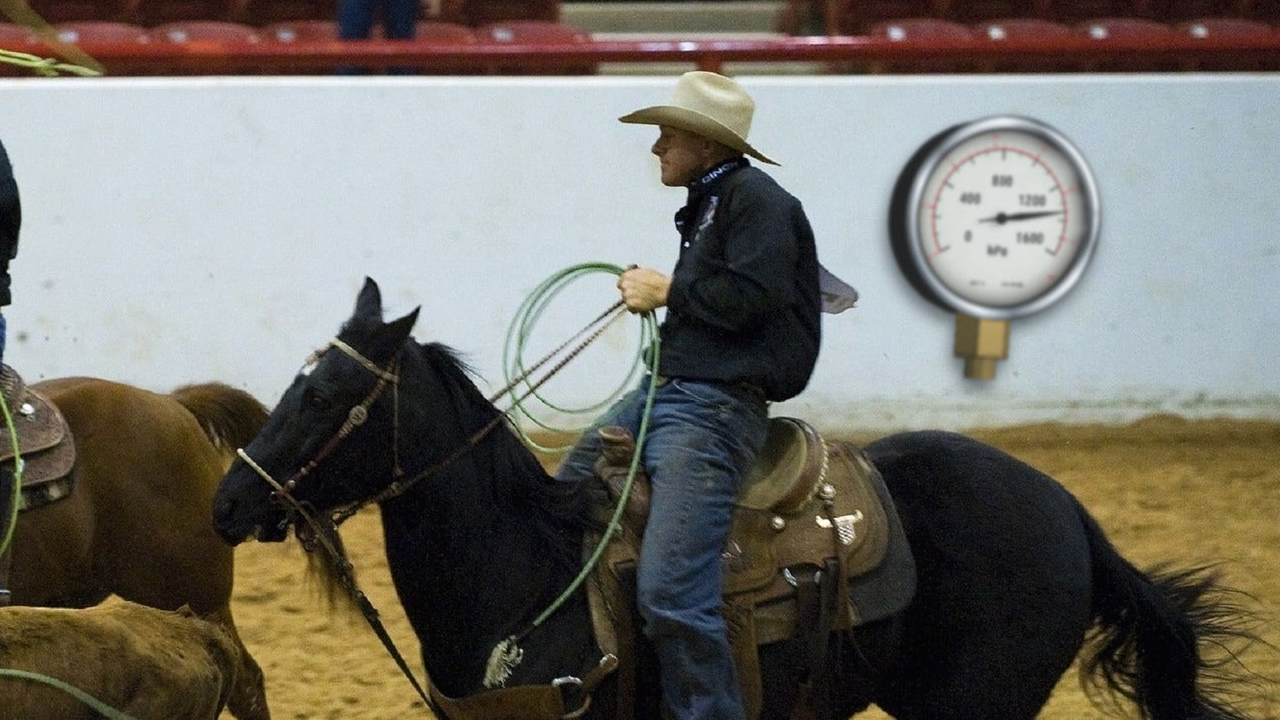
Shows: 1350 (kPa)
